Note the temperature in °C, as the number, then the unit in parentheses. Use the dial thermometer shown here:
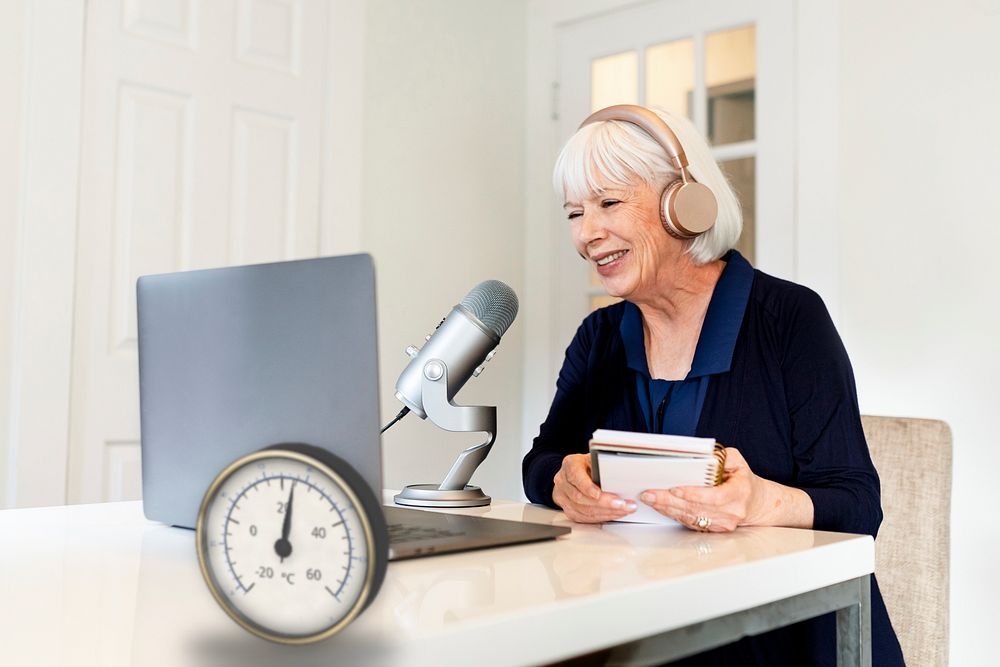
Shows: 24 (°C)
